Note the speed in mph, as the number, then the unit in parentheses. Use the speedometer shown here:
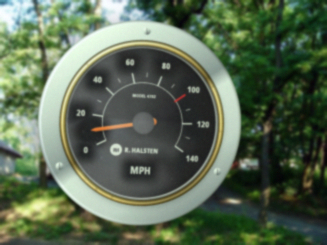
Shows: 10 (mph)
